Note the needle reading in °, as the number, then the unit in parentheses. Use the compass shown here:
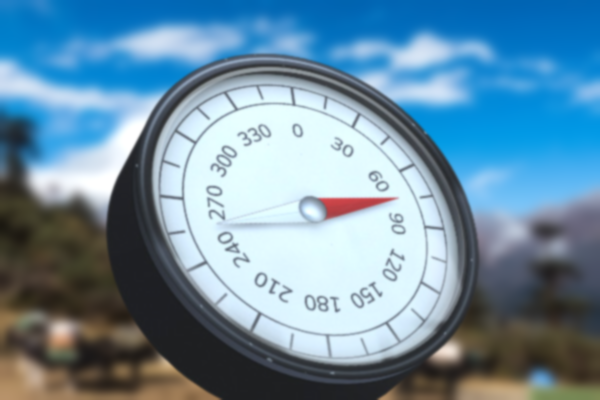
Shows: 75 (°)
